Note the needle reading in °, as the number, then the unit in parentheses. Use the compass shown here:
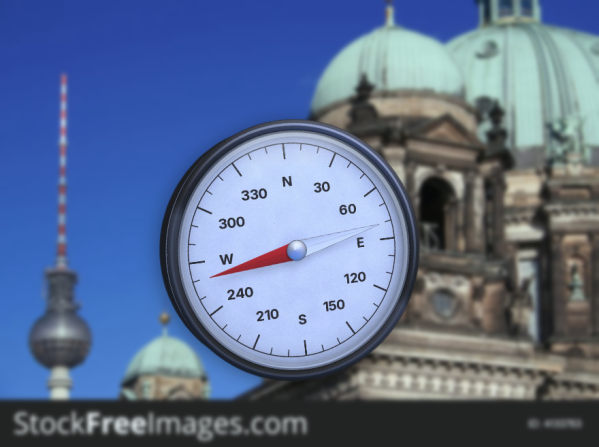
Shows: 260 (°)
